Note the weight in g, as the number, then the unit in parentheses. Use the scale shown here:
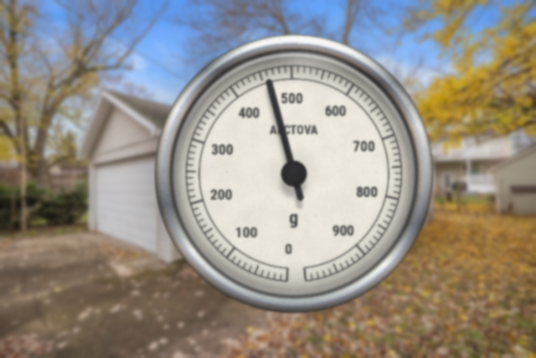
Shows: 460 (g)
